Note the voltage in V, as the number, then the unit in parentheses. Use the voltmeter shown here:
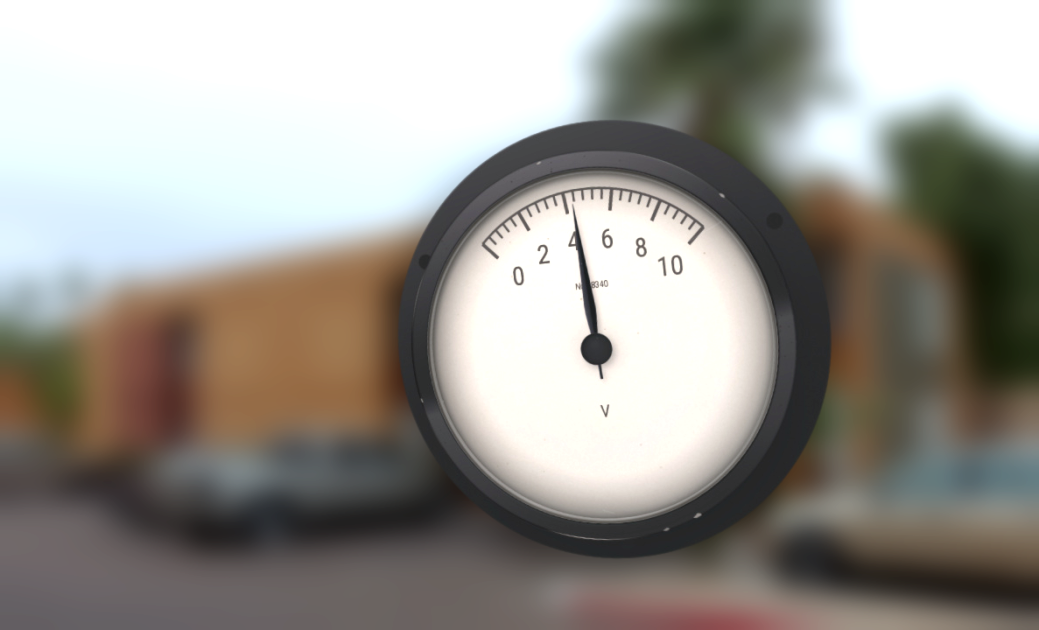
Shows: 4.4 (V)
